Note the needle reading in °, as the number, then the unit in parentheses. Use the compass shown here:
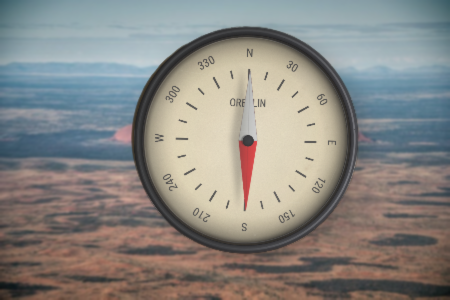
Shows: 180 (°)
